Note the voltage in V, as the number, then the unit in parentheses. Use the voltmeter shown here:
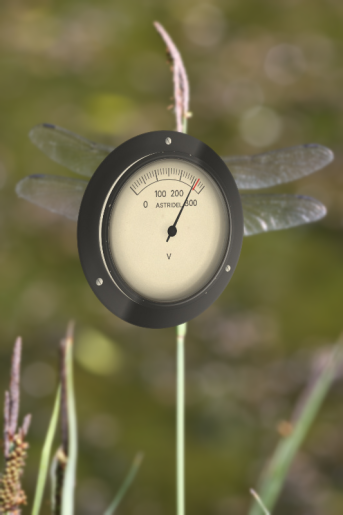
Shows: 250 (V)
